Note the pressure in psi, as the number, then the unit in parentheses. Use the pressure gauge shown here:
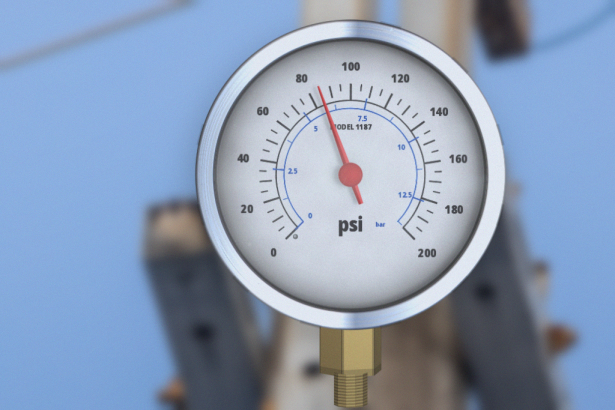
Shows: 85 (psi)
